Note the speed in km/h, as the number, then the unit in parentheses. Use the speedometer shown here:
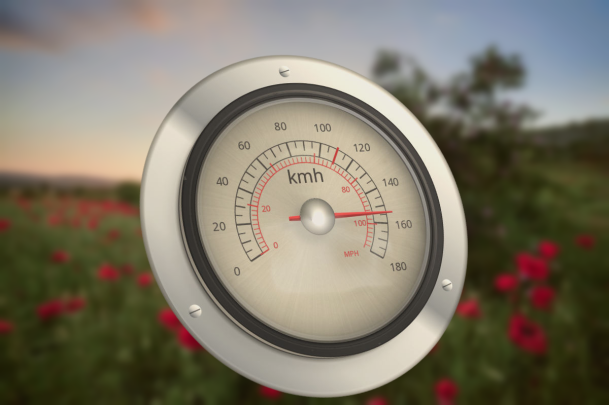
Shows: 155 (km/h)
